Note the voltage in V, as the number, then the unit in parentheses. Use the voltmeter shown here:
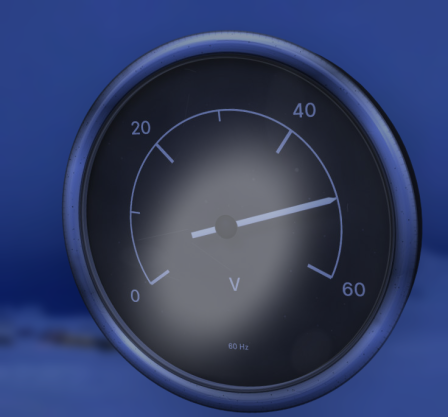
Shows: 50 (V)
